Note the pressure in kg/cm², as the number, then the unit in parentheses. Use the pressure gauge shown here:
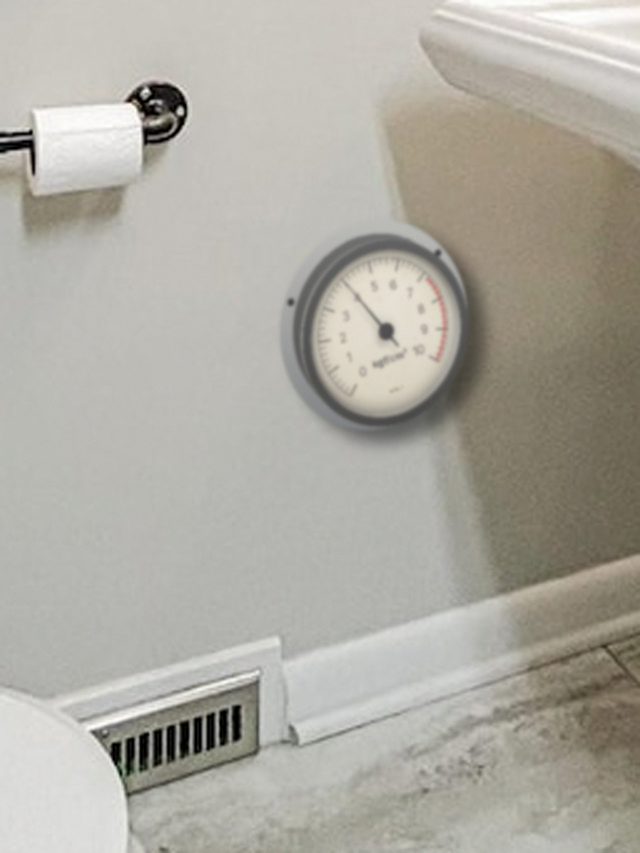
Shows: 4 (kg/cm²)
